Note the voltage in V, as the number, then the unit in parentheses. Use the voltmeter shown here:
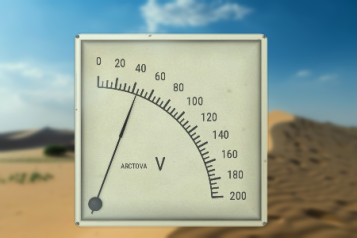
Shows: 45 (V)
